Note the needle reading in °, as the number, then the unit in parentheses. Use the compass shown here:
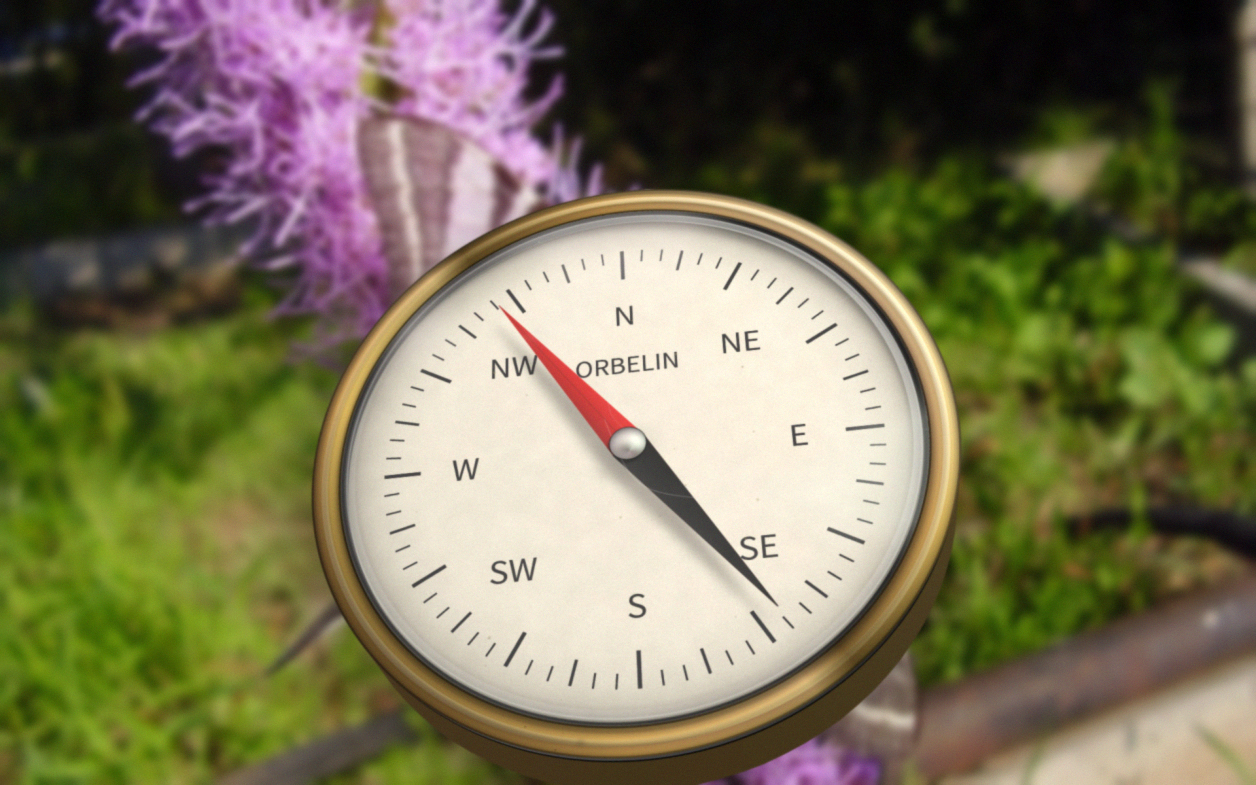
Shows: 325 (°)
